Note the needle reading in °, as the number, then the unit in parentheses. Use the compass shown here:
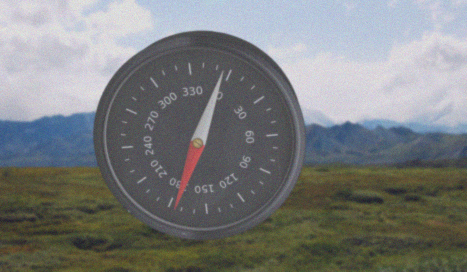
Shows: 175 (°)
